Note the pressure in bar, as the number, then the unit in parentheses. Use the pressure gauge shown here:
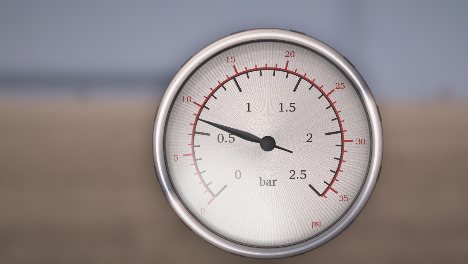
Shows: 0.6 (bar)
